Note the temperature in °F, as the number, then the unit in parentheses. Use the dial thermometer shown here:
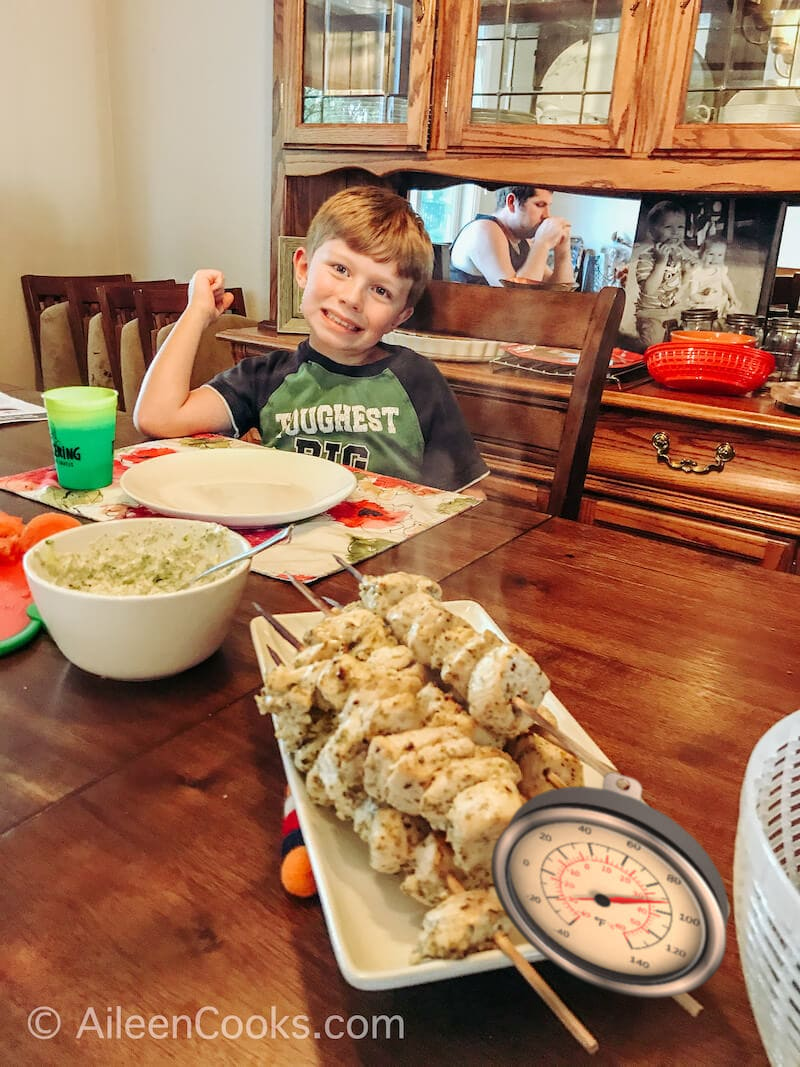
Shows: 90 (°F)
